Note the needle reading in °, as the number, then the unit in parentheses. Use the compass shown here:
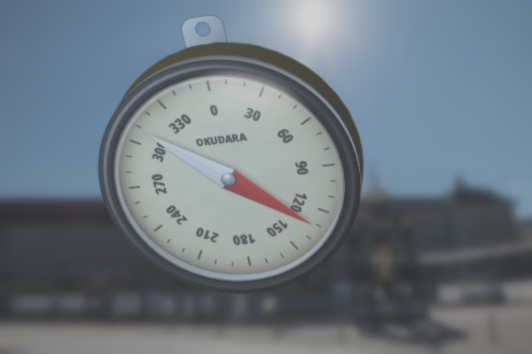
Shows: 130 (°)
